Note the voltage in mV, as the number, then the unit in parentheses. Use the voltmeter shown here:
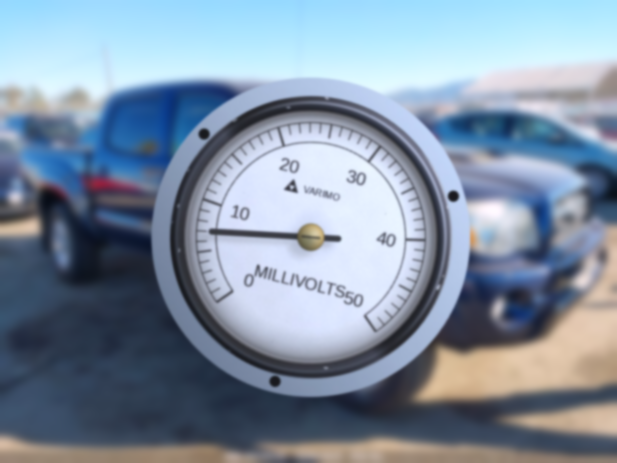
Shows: 7 (mV)
